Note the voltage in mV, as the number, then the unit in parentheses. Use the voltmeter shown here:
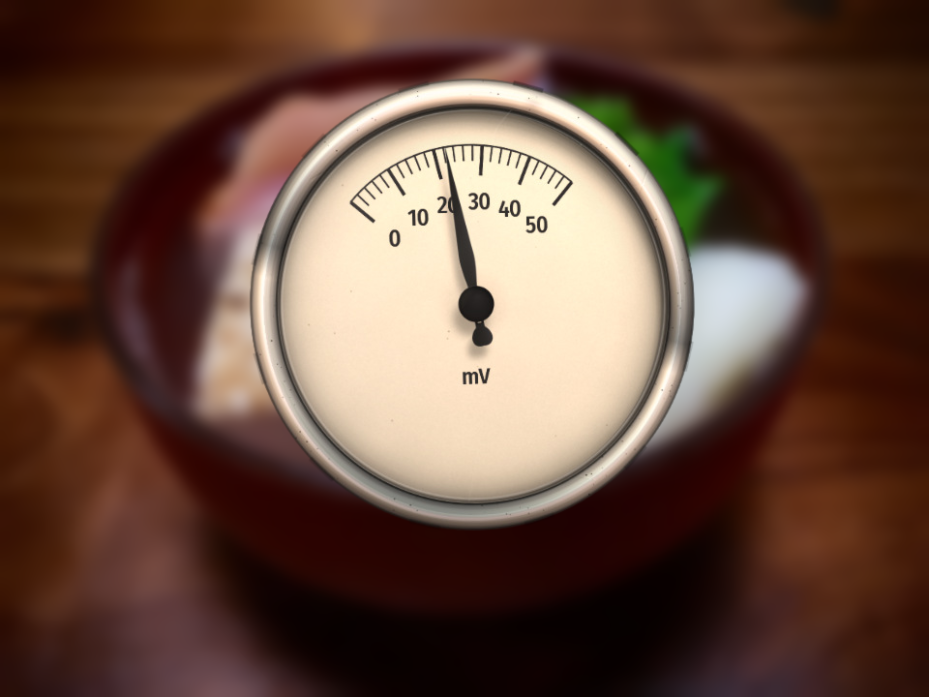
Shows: 22 (mV)
